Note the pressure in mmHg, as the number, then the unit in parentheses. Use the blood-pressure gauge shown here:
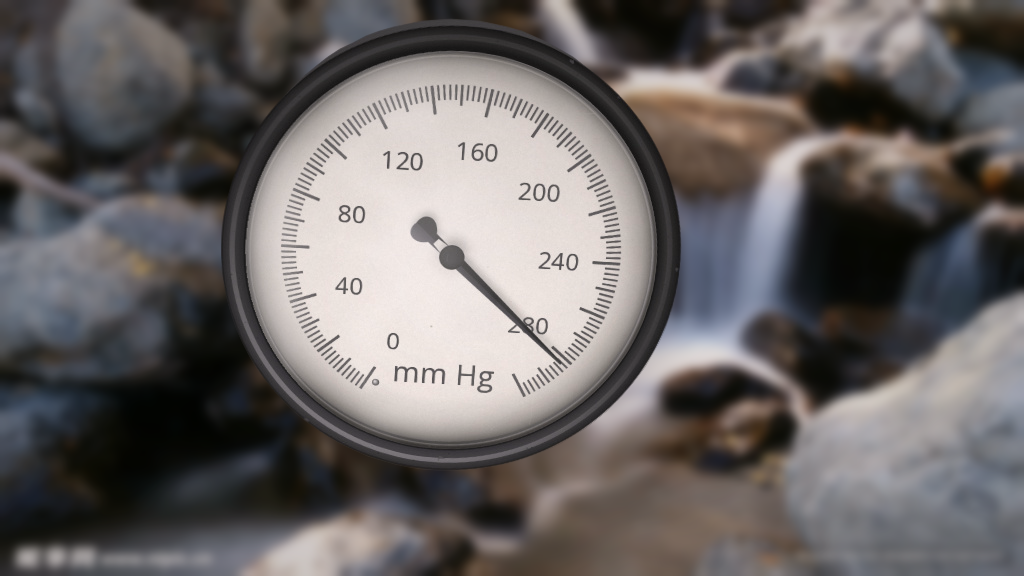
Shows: 282 (mmHg)
